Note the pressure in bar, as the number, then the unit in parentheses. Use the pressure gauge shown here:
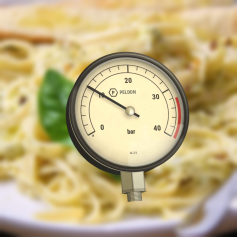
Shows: 10 (bar)
